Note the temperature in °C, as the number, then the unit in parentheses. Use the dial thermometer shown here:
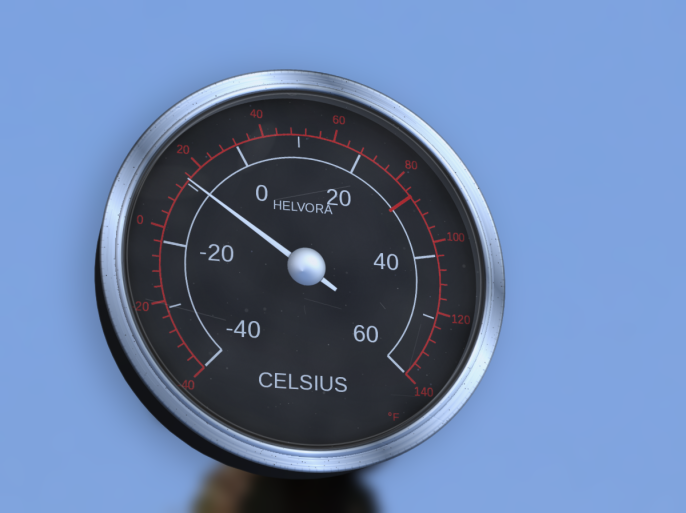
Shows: -10 (°C)
